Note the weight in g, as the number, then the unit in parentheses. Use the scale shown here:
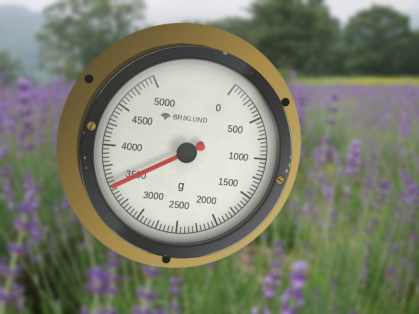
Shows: 3500 (g)
